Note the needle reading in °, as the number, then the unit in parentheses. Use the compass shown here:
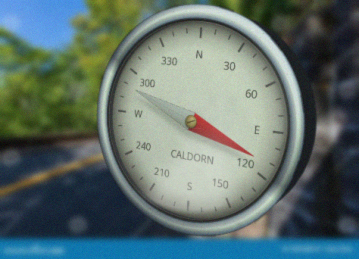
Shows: 110 (°)
